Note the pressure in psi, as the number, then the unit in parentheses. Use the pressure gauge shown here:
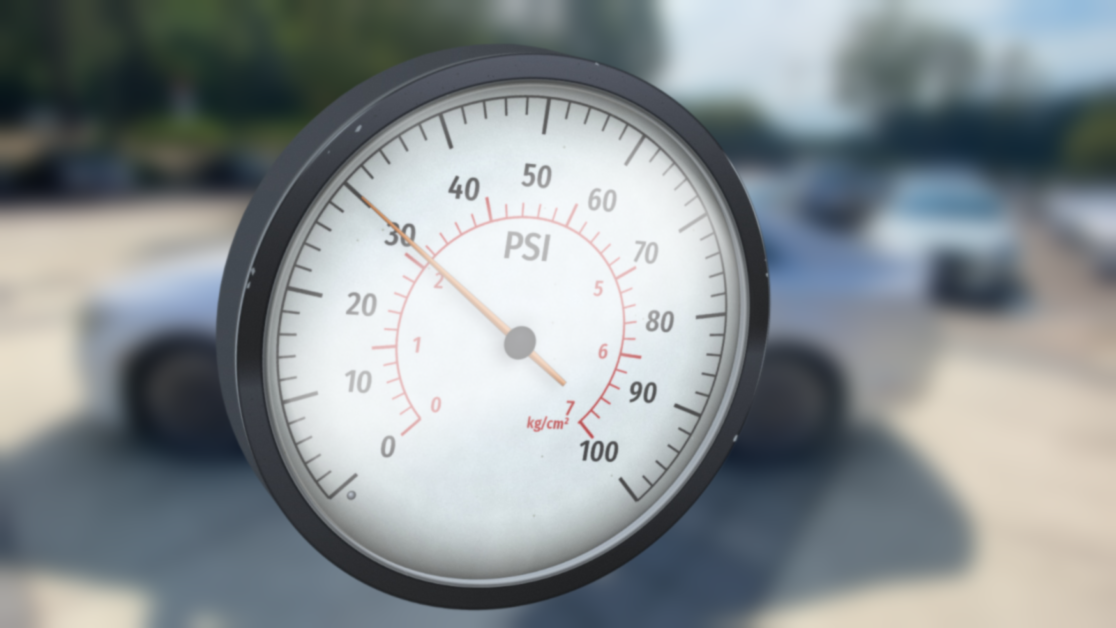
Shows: 30 (psi)
